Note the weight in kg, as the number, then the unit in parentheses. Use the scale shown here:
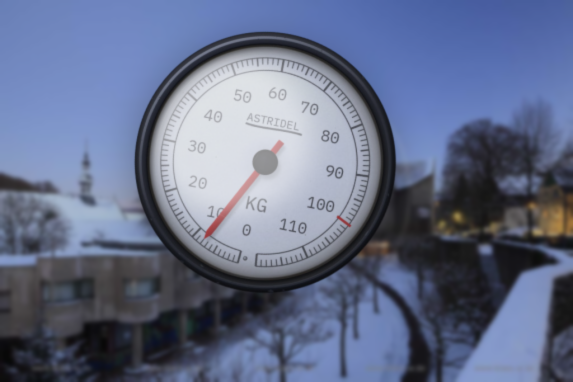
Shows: 8 (kg)
